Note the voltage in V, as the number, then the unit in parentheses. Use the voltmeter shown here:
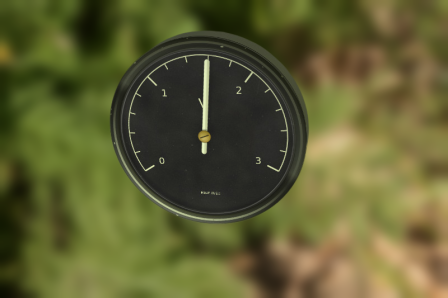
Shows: 1.6 (V)
